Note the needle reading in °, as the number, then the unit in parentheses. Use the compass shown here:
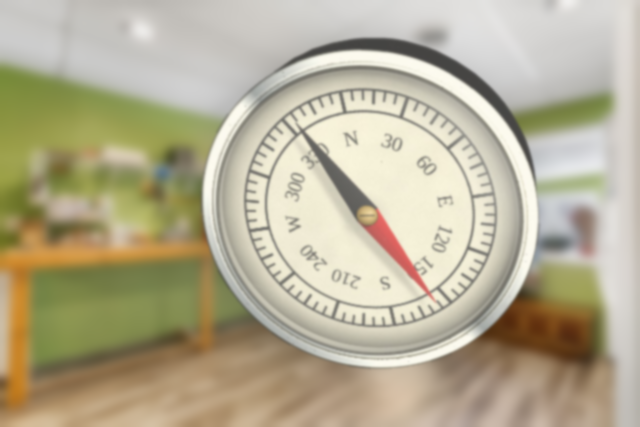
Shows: 155 (°)
